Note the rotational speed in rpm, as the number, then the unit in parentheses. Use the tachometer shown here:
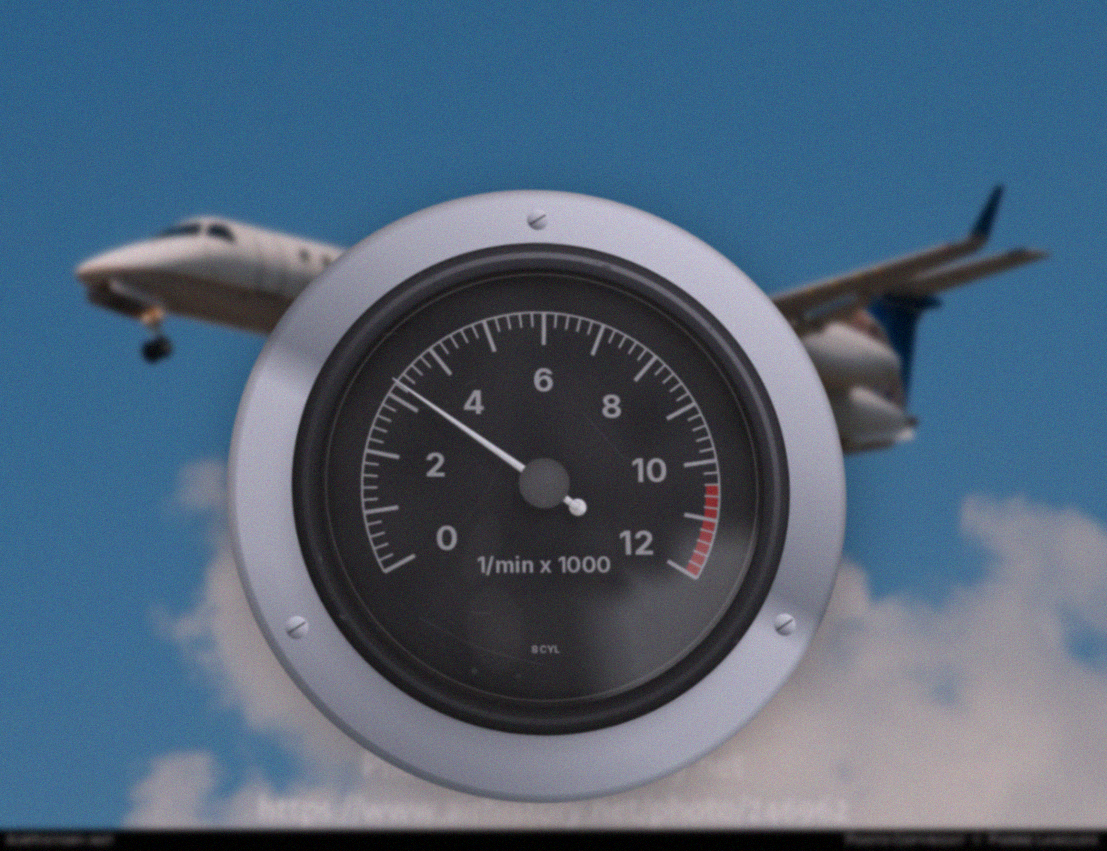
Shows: 3200 (rpm)
